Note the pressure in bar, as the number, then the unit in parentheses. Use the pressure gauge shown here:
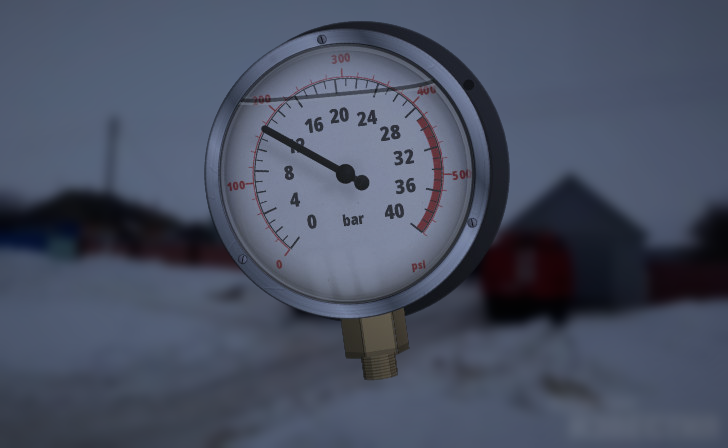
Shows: 12 (bar)
